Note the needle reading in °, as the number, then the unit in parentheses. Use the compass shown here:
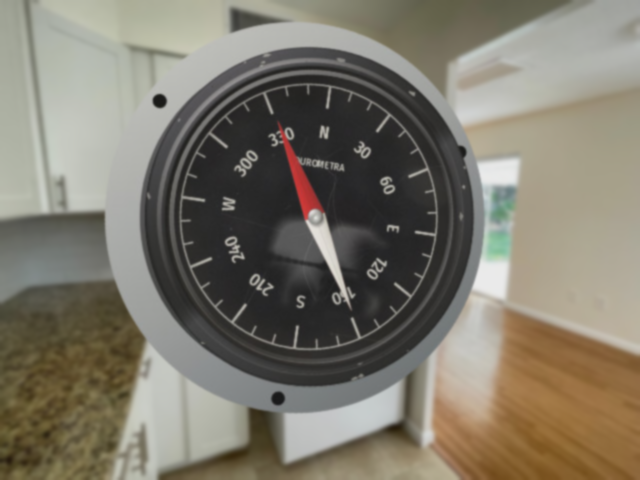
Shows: 330 (°)
